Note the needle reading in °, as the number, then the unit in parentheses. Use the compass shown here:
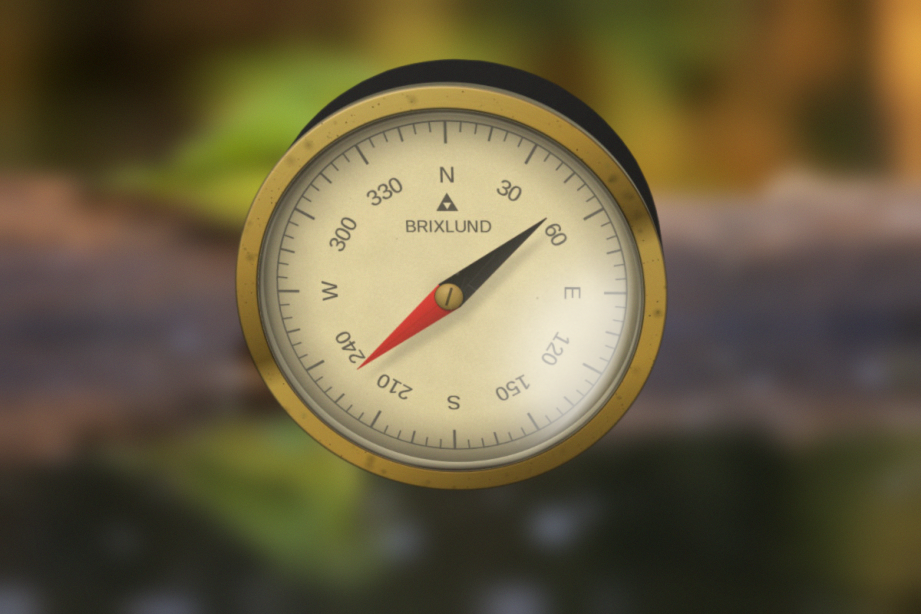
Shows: 230 (°)
